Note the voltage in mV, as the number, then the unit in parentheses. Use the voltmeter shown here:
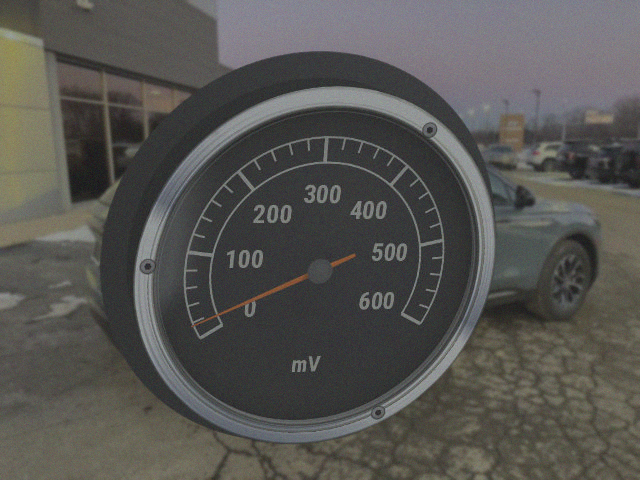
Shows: 20 (mV)
